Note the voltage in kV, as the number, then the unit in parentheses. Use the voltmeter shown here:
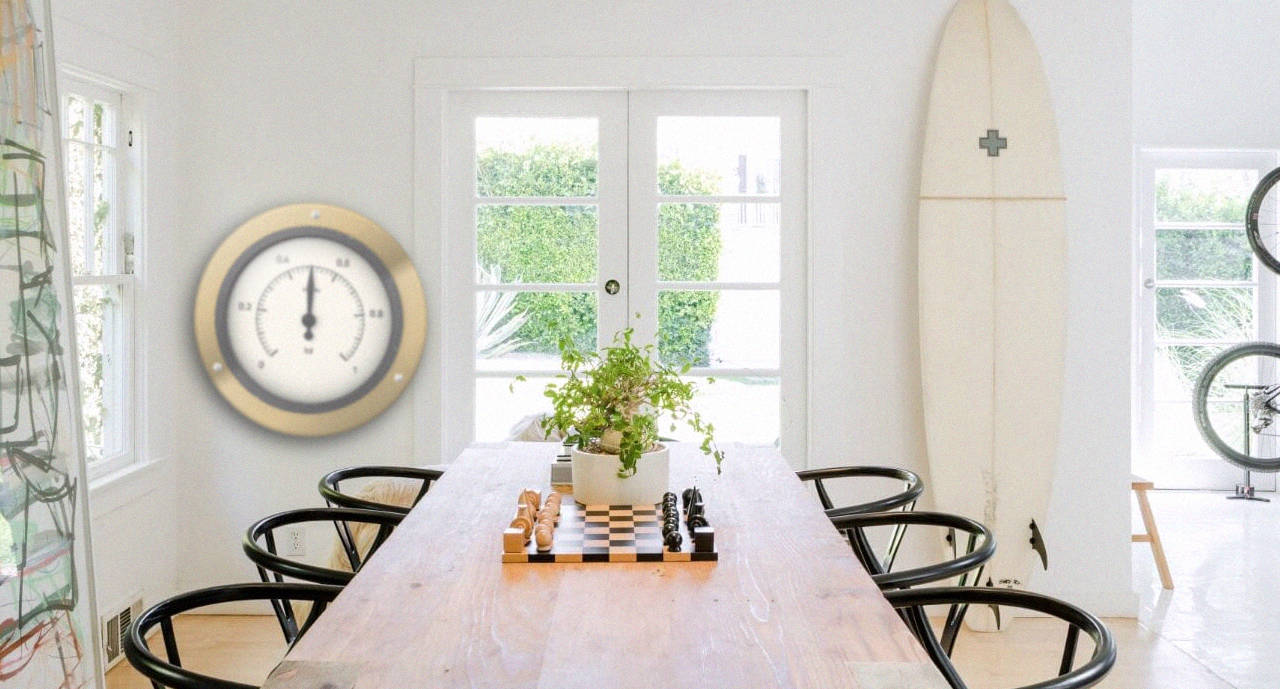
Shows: 0.5 (kV)
